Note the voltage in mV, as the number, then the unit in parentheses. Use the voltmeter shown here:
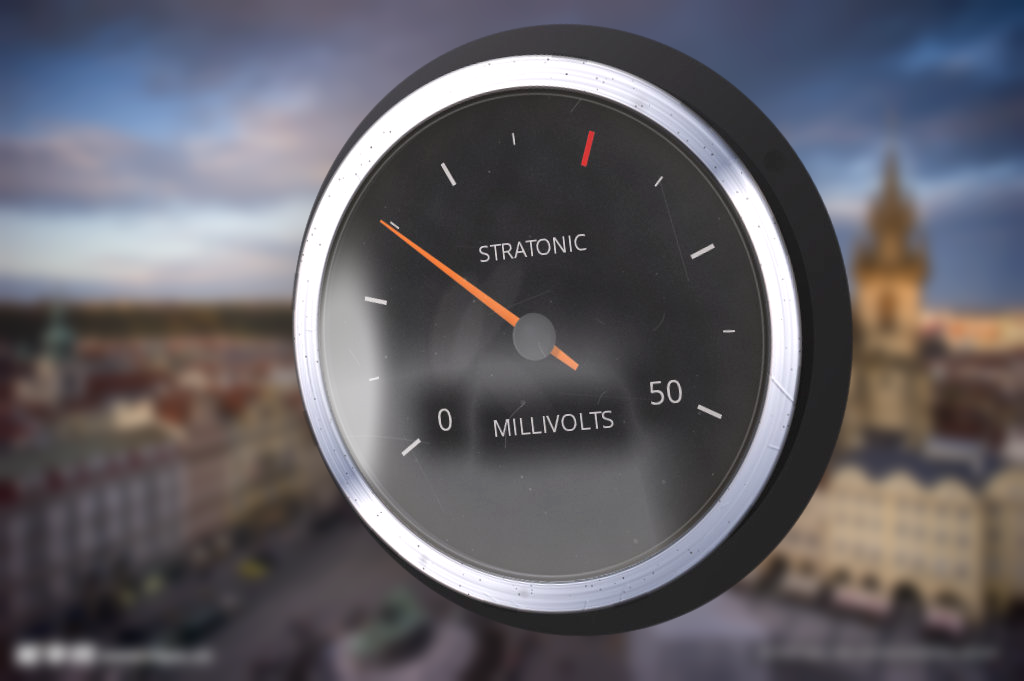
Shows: 15 (mV)
